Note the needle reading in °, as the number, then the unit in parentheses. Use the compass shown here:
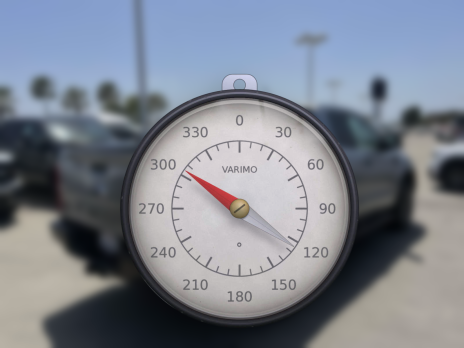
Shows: 305 (°)
